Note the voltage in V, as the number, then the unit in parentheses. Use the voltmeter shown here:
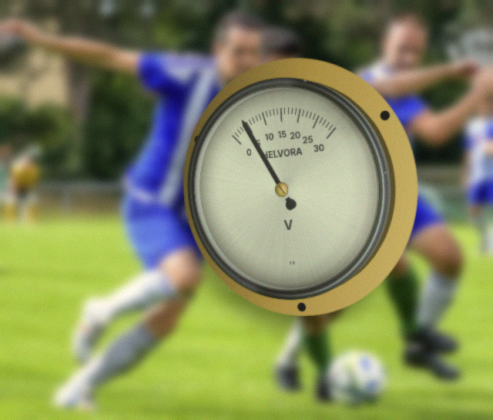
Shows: 5 (V)
